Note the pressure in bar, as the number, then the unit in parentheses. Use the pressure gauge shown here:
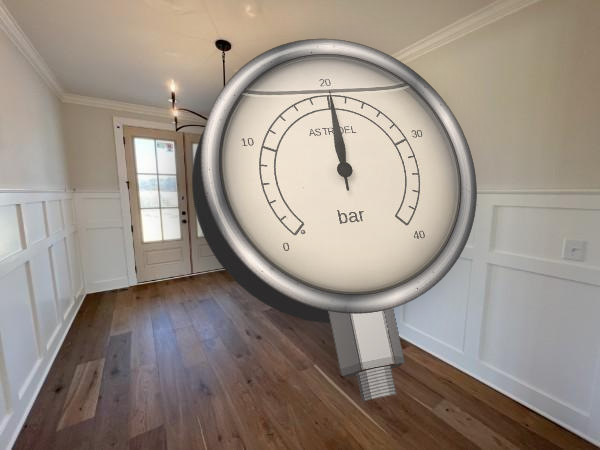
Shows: 20 (bar)
